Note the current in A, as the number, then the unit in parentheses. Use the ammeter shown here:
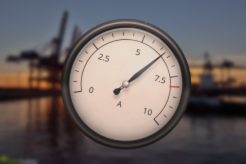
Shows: 6.25 (A)
